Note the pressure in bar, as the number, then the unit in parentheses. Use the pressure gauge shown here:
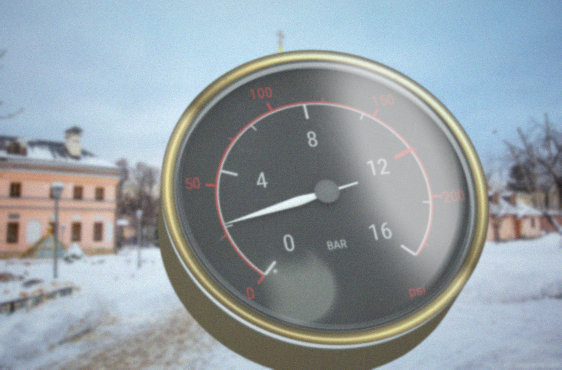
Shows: 2 (bar)
